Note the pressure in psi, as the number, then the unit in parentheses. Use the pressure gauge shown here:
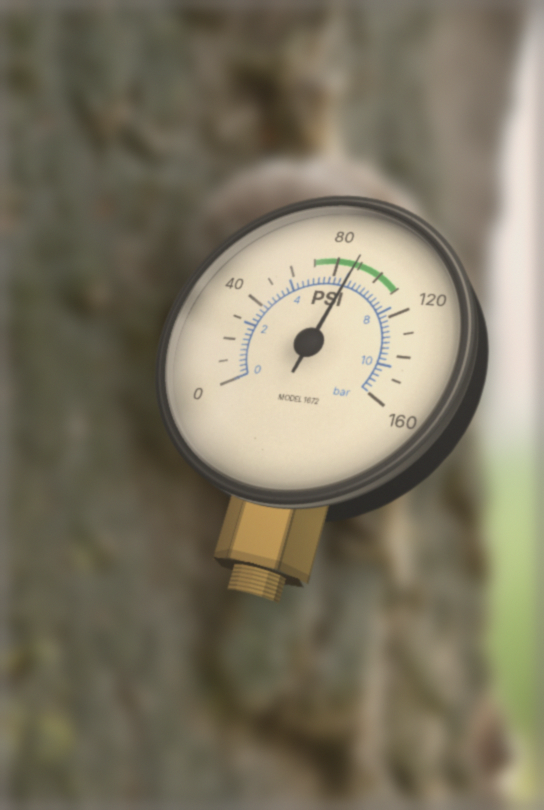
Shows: 90 (psi)
